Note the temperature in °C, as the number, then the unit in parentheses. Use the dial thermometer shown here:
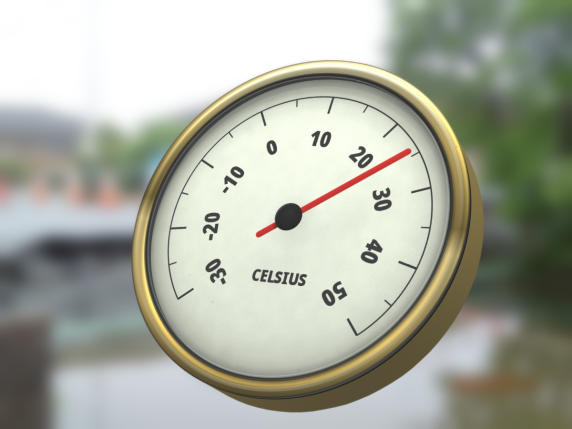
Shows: 25 (°C)
